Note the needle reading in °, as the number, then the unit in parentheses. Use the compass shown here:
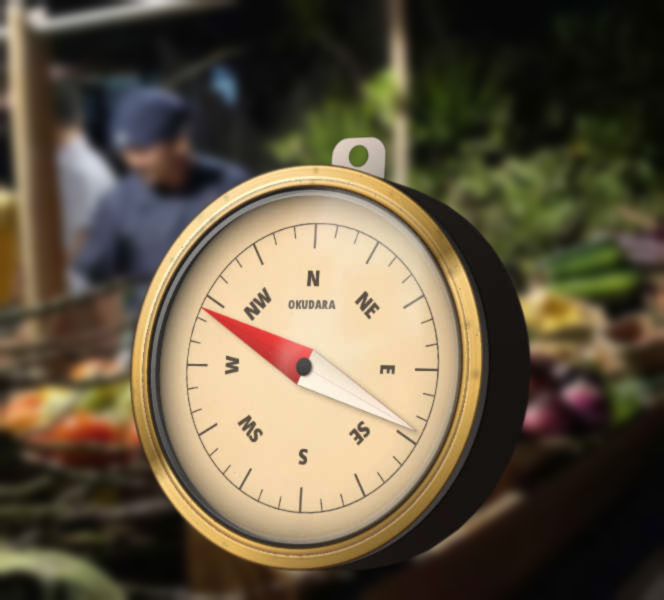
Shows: 295 (°)
